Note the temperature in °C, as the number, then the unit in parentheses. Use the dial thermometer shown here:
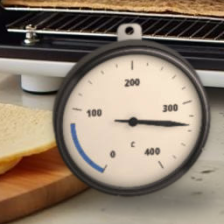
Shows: 330 (°C)
